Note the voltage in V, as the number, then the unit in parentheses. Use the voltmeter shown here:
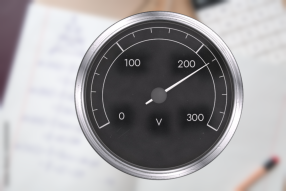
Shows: 220 (V)
